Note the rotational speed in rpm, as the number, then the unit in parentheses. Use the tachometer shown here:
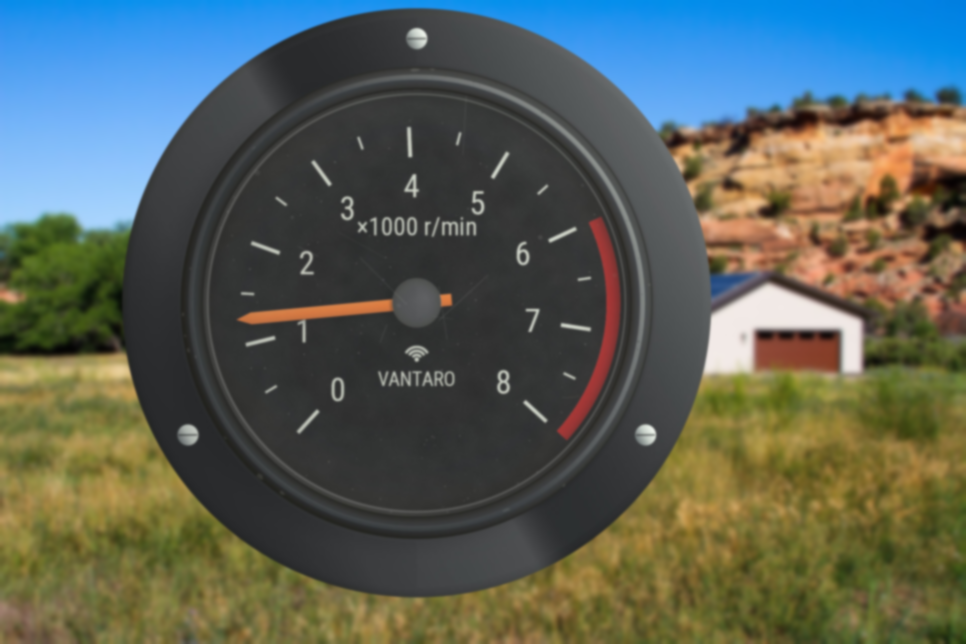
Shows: 1250 (rpm)
